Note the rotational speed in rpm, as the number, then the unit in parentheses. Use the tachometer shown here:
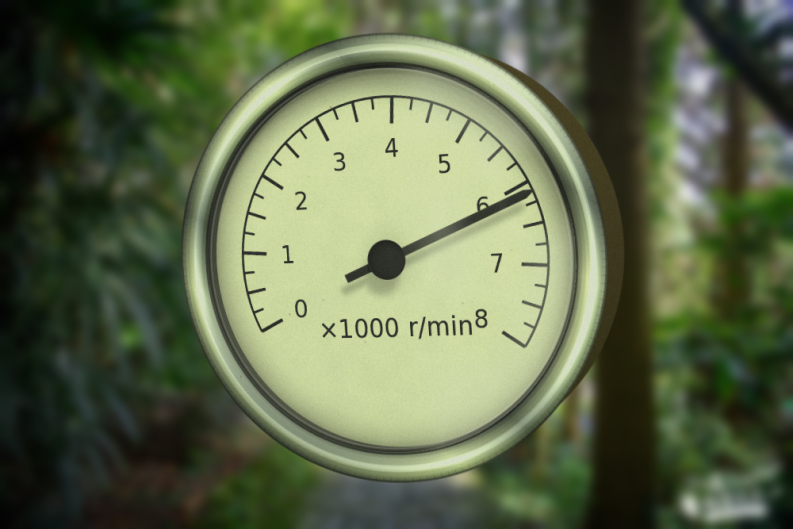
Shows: 6125 (rpm)
